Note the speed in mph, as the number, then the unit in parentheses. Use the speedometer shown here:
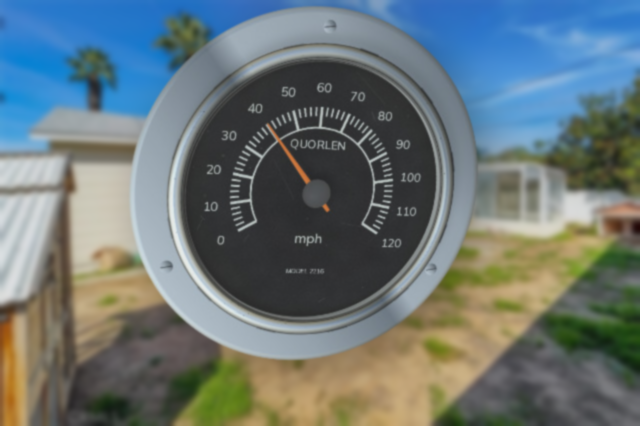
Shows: 40 (mph)
